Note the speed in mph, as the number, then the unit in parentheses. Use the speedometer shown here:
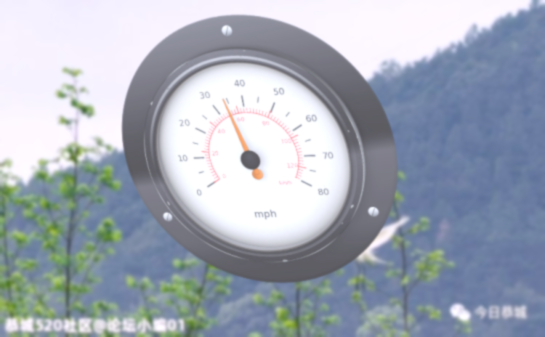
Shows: 35 (mph)
